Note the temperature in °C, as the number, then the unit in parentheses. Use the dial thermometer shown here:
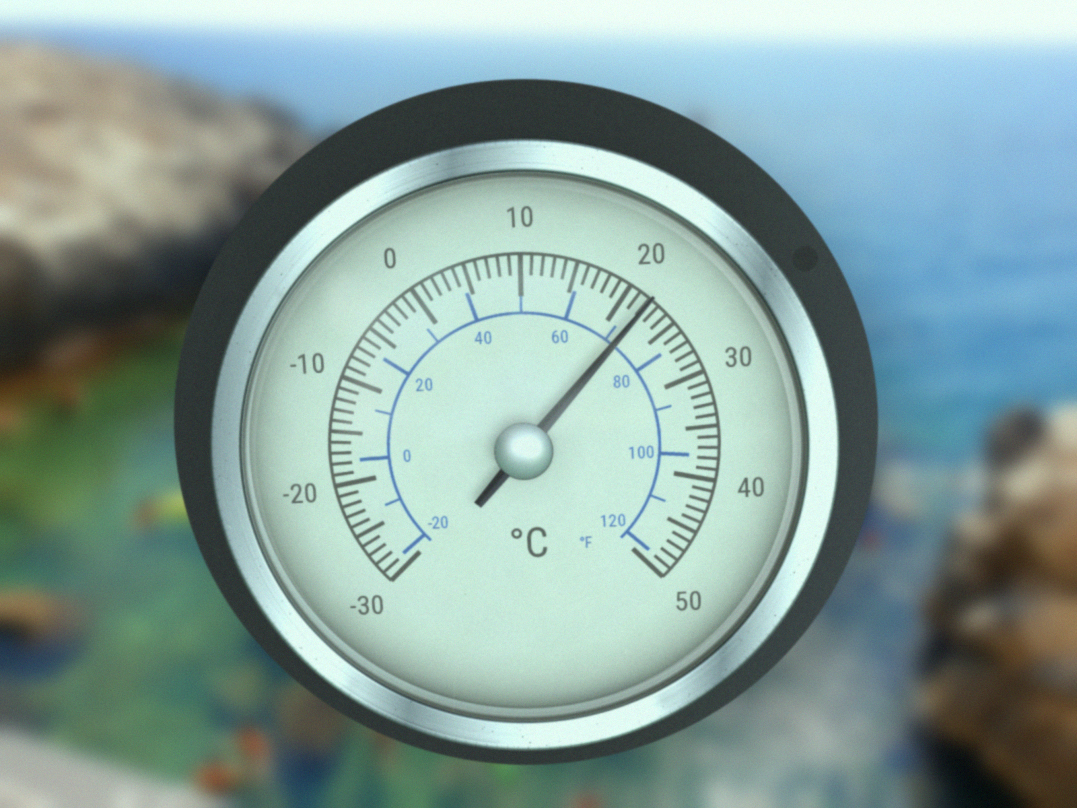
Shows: 22 (°C)
